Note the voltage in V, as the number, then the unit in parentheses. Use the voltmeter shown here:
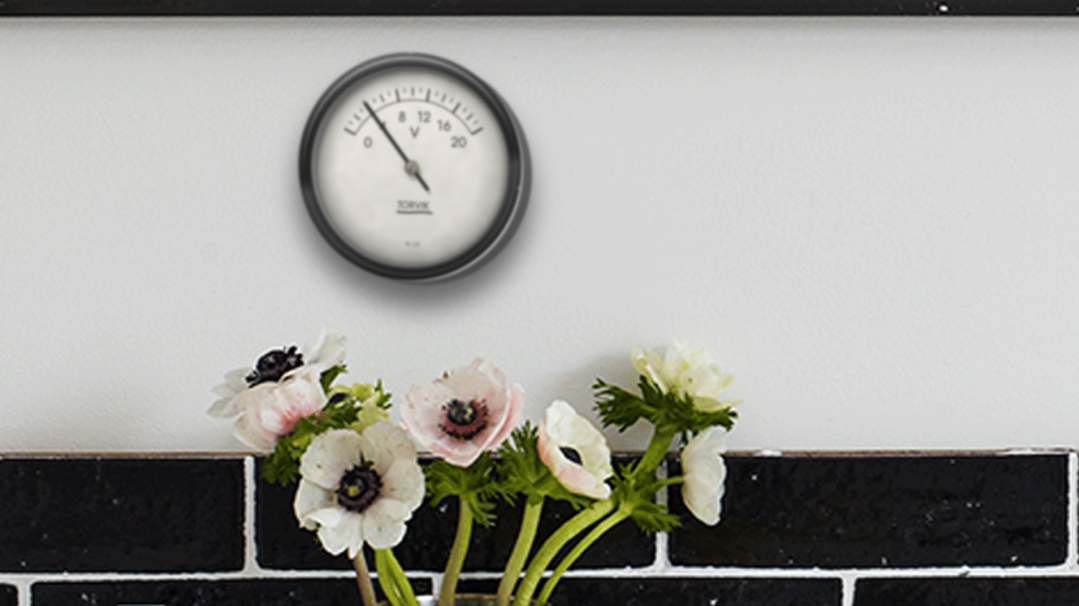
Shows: 4 (V)
